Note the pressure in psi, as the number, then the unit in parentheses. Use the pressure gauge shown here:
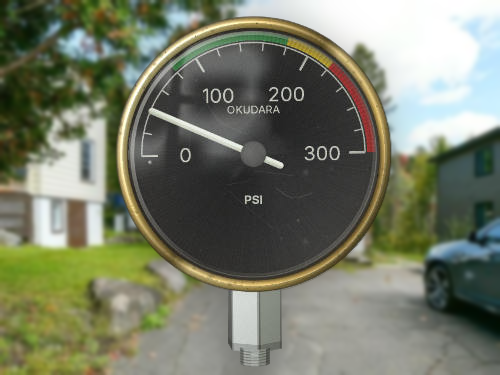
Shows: 40 (psi)
